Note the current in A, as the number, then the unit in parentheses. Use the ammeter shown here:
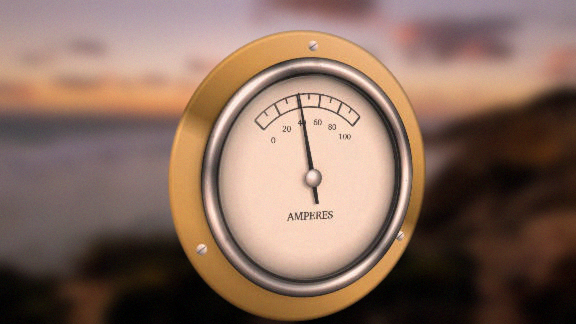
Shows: 40 (A)
